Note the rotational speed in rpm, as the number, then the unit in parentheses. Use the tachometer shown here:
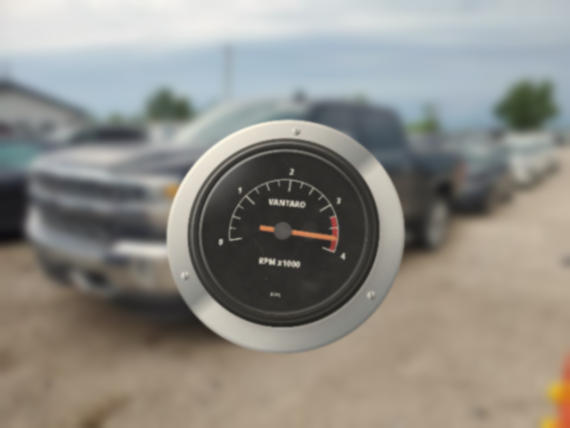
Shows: 3750 (rpm)
